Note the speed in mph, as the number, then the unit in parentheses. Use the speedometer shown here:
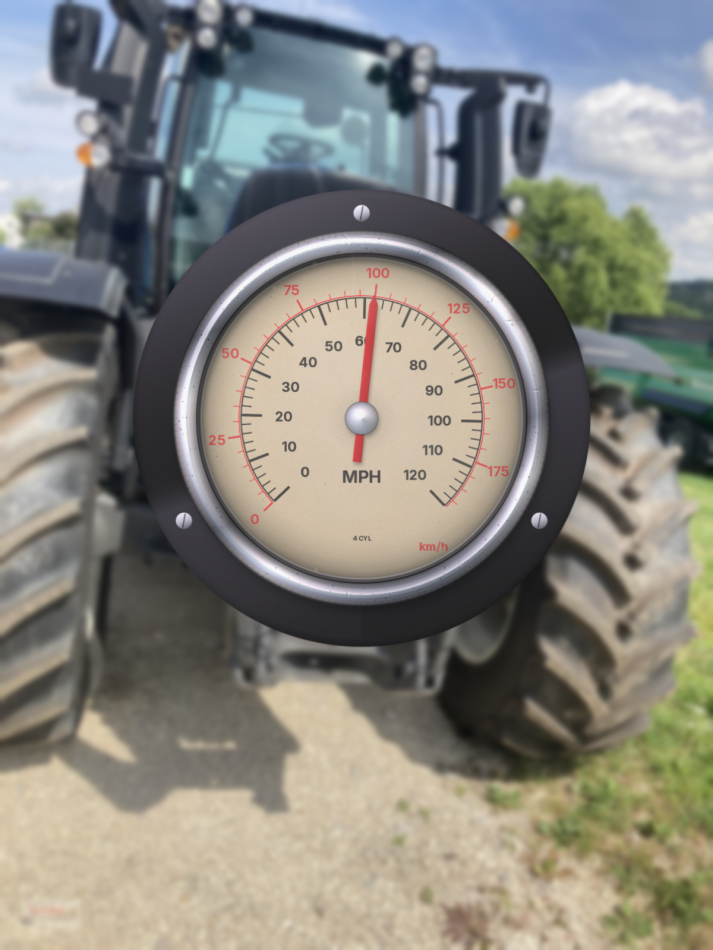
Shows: 62 (mph)
